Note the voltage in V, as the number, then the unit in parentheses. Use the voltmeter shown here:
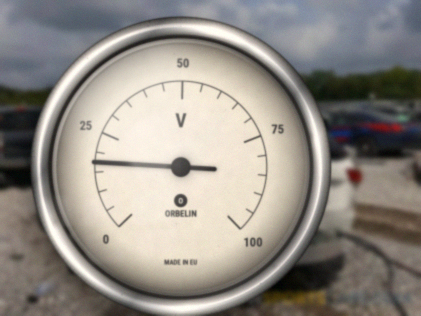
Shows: 17.5 (V)
